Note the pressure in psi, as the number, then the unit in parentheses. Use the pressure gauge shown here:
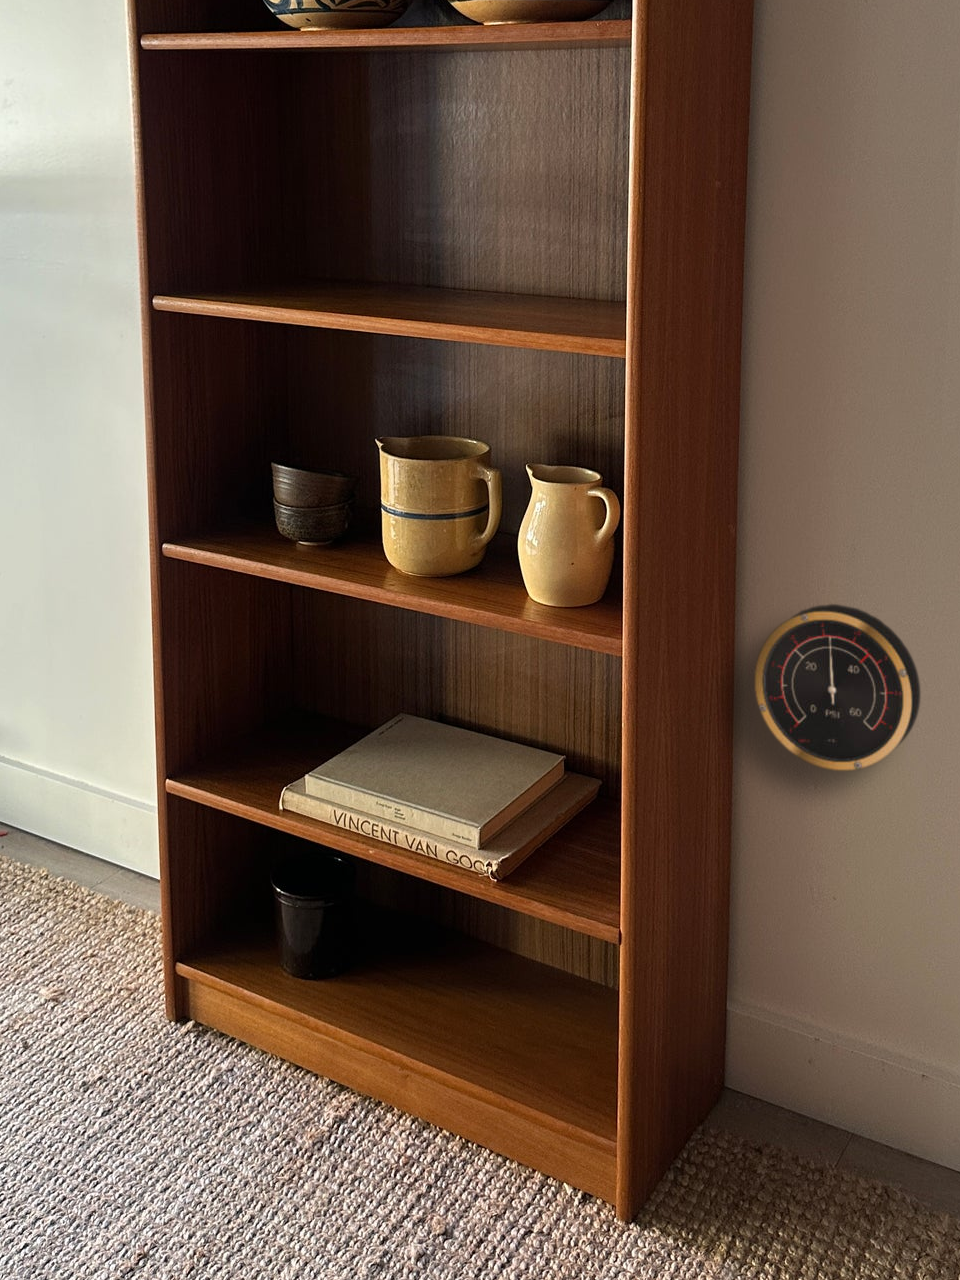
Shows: 30 (psi)
